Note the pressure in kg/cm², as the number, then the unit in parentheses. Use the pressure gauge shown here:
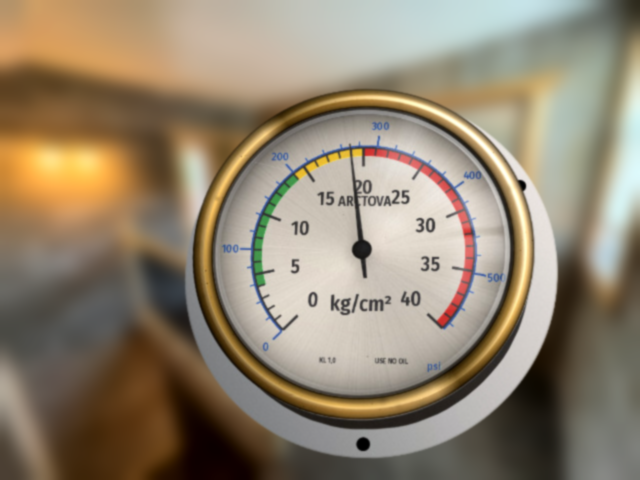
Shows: 19 (kg/cm²)
